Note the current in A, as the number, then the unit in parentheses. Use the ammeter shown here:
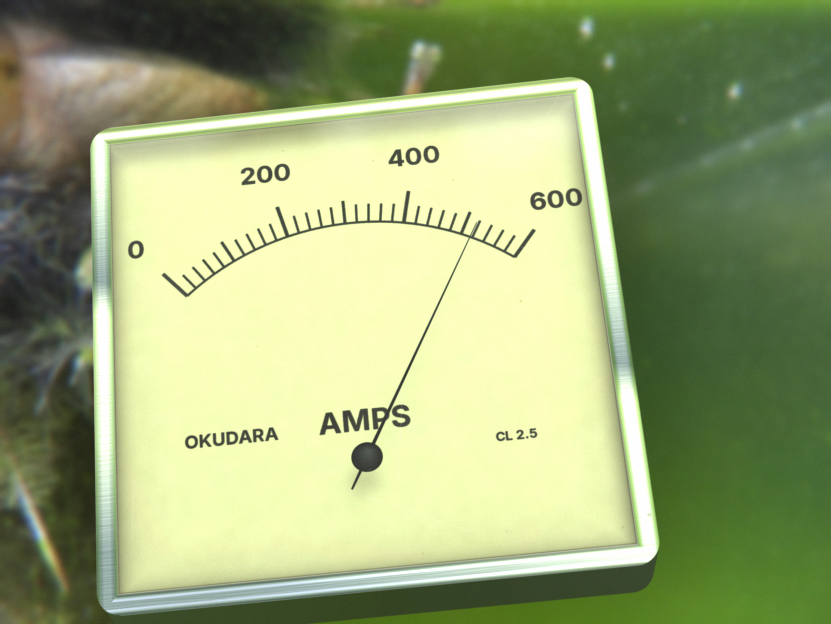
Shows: 520 (A)
